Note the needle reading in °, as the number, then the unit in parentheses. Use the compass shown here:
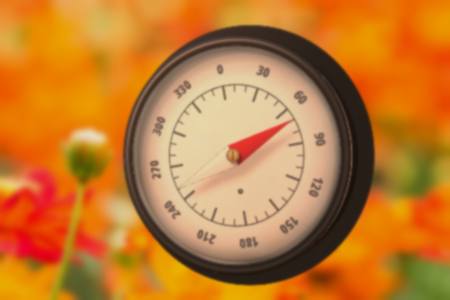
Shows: 70 (°)
